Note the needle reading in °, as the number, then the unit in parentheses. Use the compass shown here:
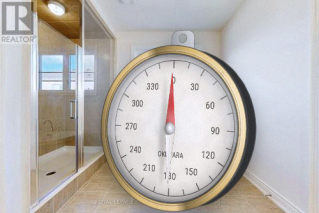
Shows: 0 (°)
